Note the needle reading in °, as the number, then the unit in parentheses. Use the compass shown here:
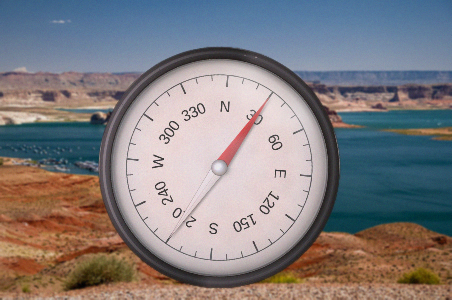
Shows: 30 (°)
